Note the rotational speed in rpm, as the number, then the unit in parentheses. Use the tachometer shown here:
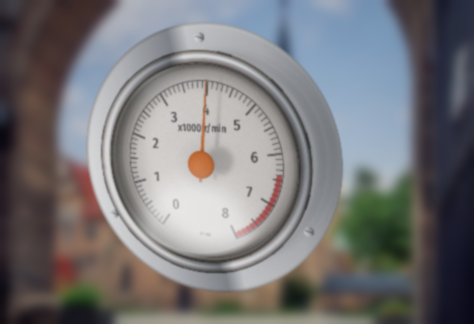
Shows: 4000 (rpm)
